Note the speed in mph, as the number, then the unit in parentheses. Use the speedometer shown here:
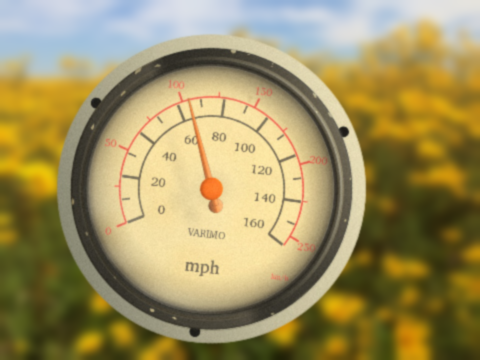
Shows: 65 (mph)
